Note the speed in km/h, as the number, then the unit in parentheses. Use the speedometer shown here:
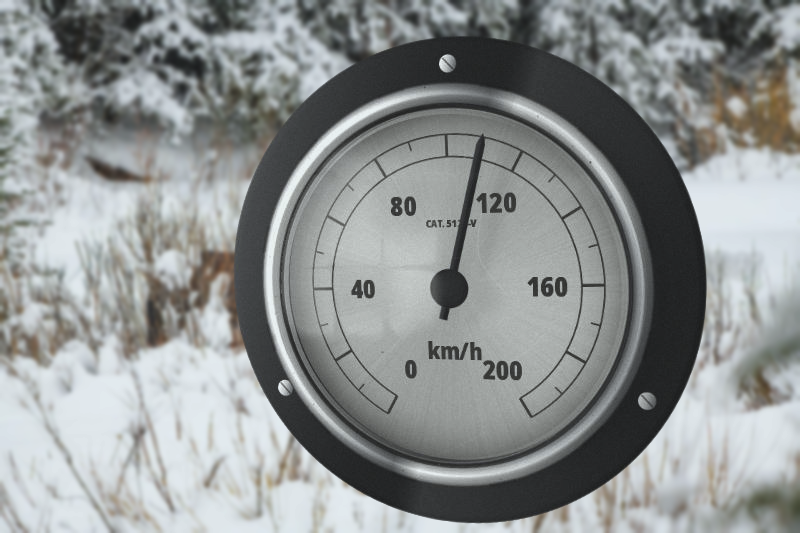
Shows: 110 (km/h)
